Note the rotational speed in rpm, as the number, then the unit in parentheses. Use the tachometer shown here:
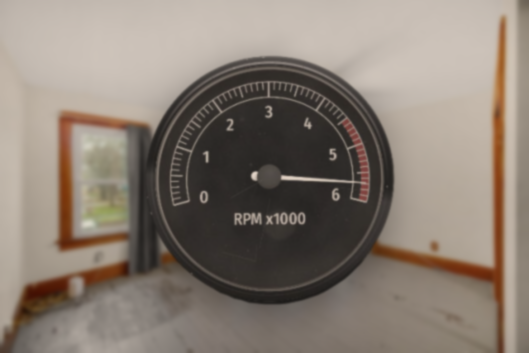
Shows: 5700 (rpm)
